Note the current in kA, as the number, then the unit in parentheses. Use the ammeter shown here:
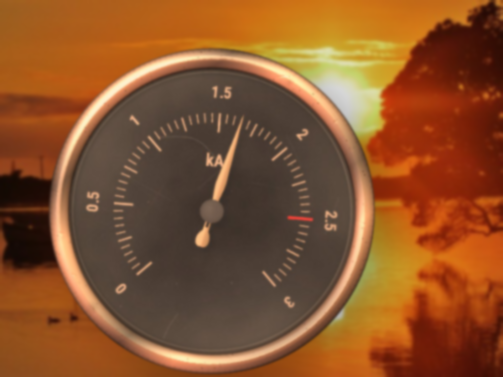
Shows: 1.65 (kA)
